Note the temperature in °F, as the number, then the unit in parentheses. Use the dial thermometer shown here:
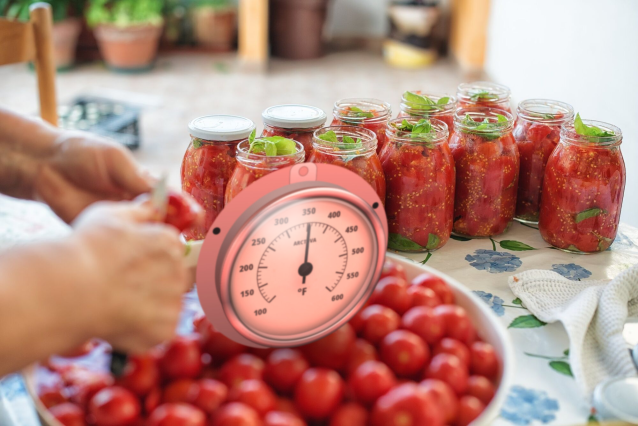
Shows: 350 (°F)
